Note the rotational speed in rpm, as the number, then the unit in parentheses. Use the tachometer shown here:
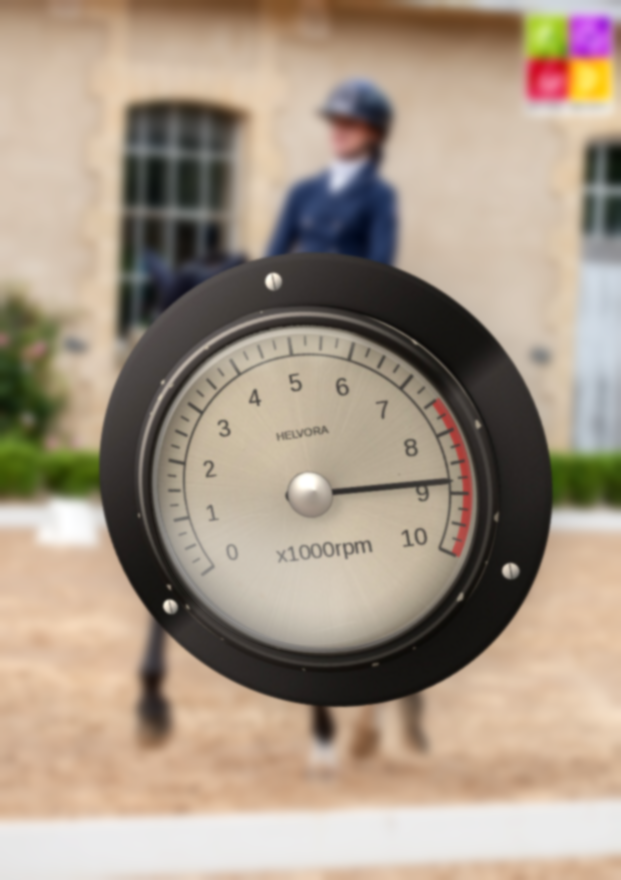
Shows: 8750 (rpm)
